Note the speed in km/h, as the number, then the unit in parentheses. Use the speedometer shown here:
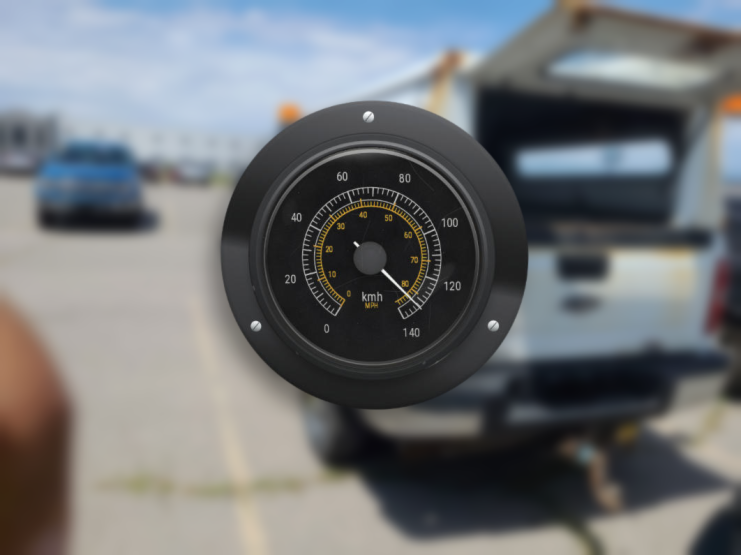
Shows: 132 (km/h)
